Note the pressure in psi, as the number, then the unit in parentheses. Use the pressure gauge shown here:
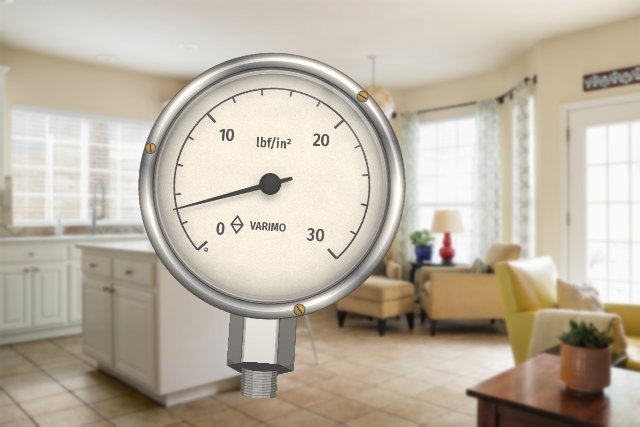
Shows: 3 (psi)
